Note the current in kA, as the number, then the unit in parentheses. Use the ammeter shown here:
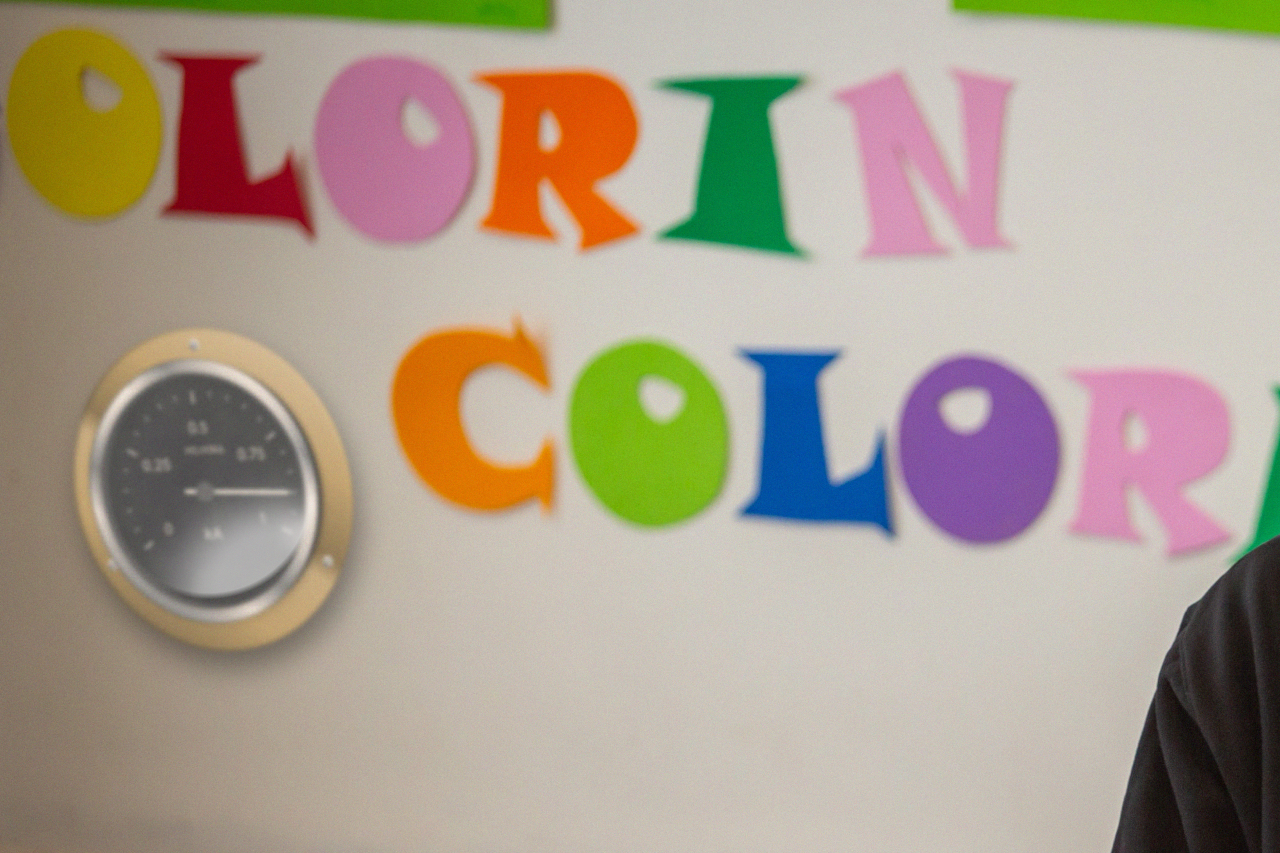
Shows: 0.9 (kA)
